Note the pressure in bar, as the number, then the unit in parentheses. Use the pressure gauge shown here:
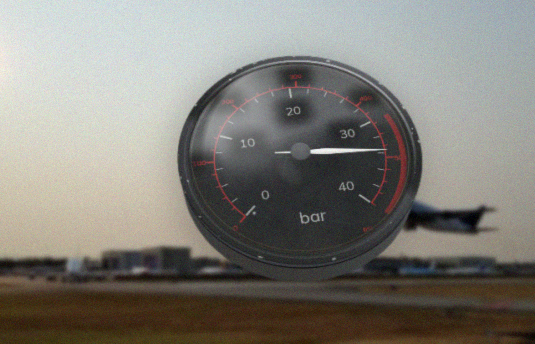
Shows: 34 (bar)
